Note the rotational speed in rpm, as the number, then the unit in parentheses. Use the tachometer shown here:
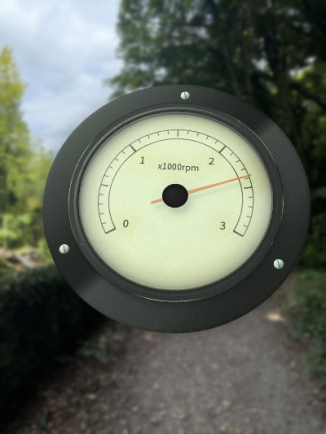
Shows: 2400 (rpm)
